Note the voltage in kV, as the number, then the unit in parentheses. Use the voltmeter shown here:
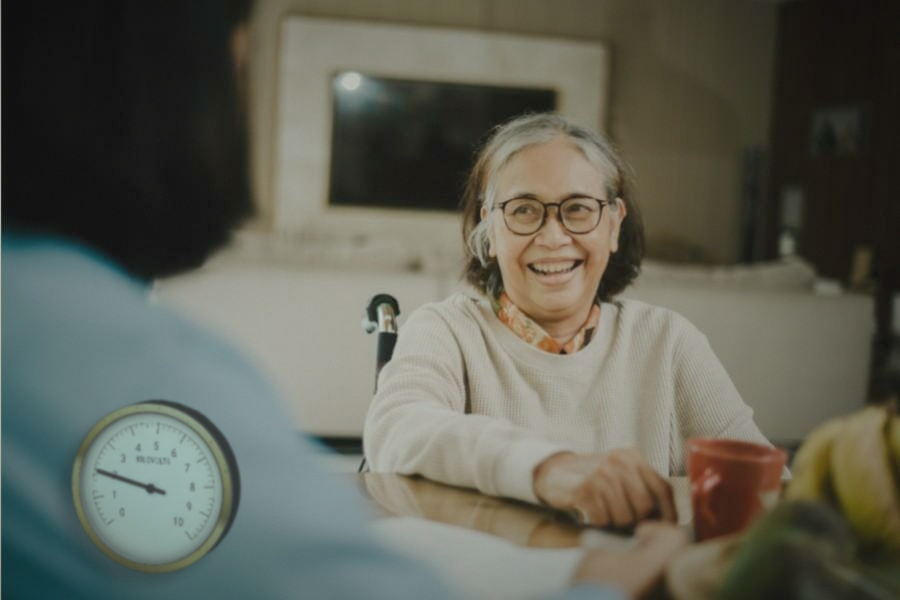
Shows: 2 (kV)
